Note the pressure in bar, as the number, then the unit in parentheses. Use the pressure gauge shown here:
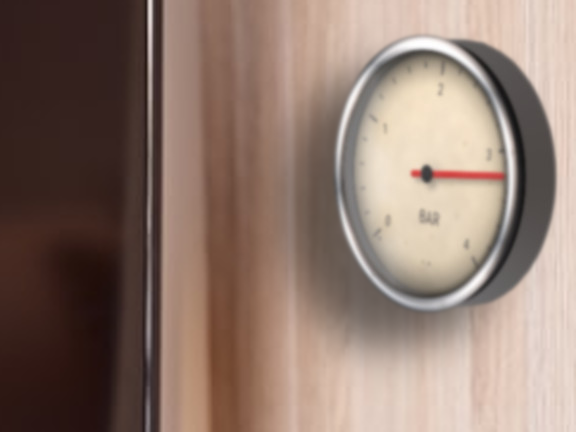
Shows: 3.2 (bar)
